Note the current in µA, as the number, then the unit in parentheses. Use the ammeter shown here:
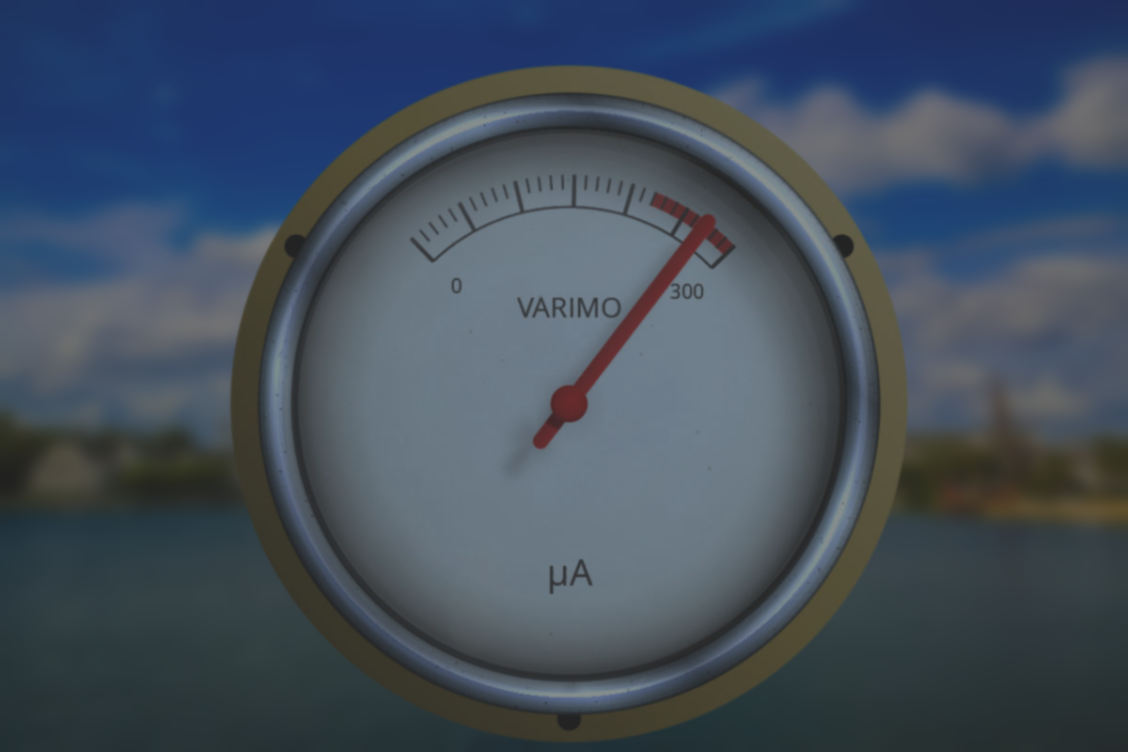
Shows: 270 (µA)
